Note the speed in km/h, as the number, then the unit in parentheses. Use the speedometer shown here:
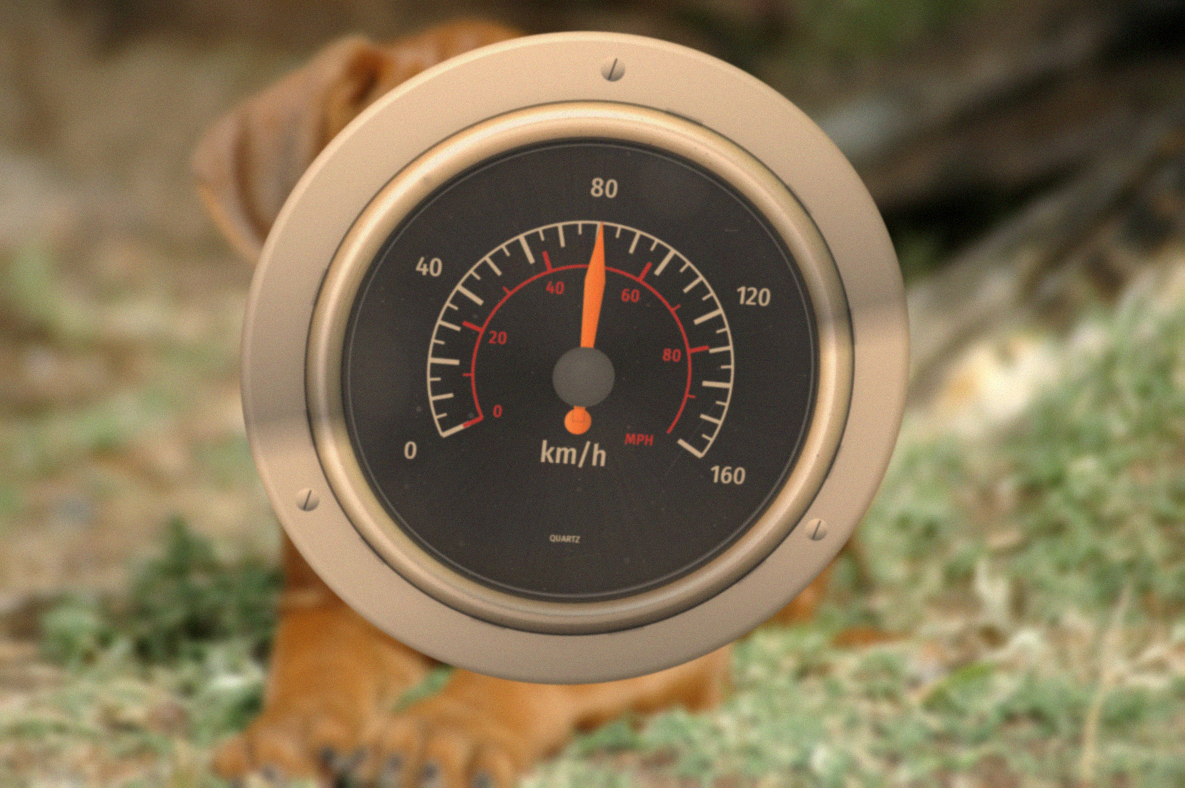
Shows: 80 (km/h)
